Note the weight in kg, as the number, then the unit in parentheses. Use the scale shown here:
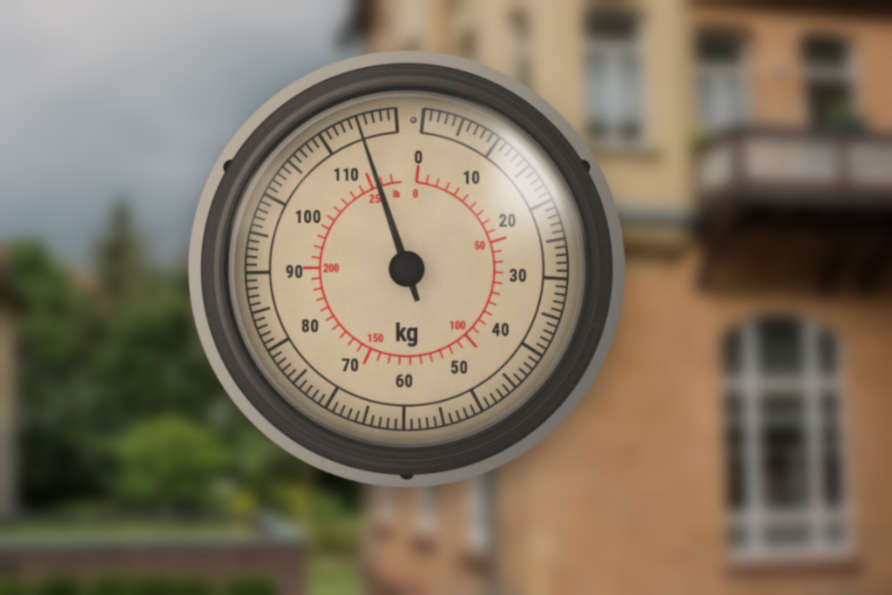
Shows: 115 (kg)
